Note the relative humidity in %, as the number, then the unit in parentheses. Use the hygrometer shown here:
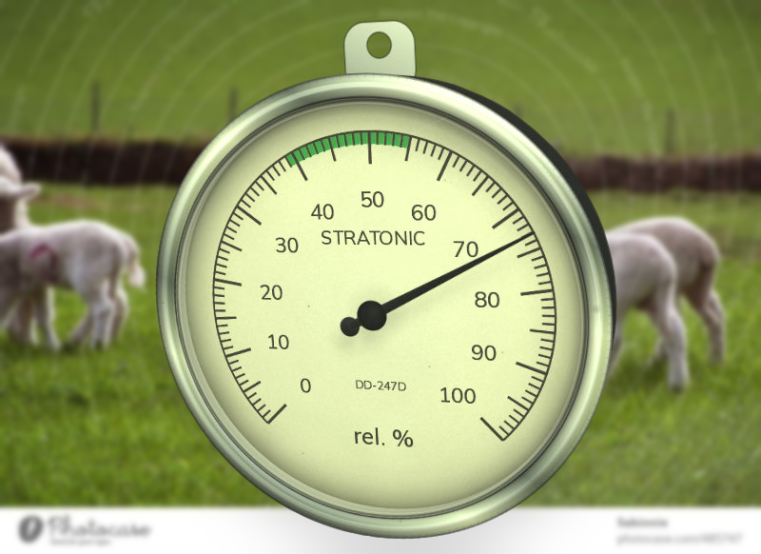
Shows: 73 (%)
